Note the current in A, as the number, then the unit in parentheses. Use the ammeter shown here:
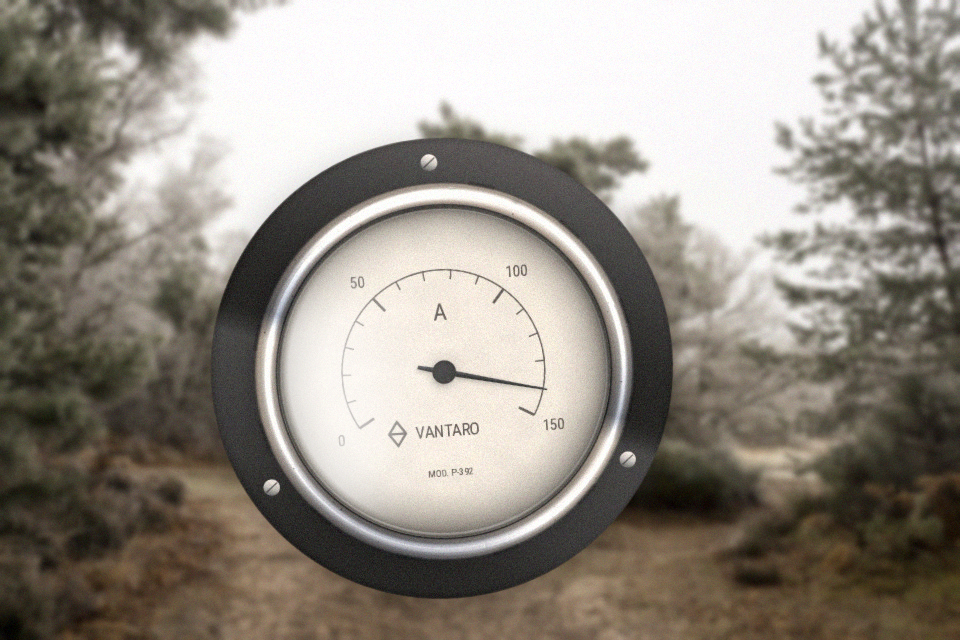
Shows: 140 (A)
